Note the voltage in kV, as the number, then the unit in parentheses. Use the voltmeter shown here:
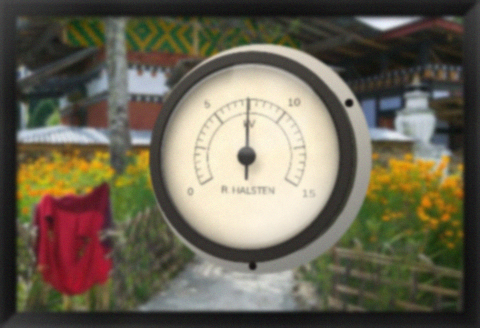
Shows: 7.5 (kV)
